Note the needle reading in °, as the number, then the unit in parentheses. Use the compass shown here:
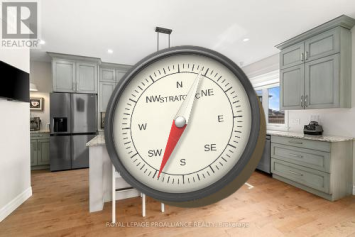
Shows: 205 (°)
